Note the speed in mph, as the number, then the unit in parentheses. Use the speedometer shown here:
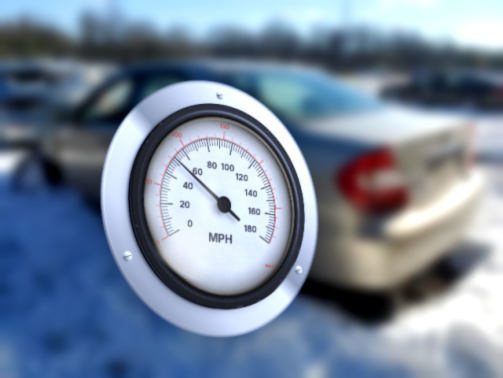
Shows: 50 (mph)
